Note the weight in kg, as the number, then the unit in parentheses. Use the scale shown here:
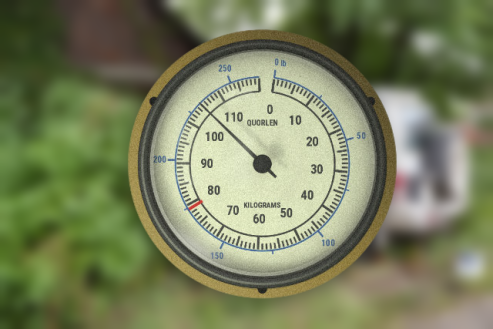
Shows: 105 (kg)
